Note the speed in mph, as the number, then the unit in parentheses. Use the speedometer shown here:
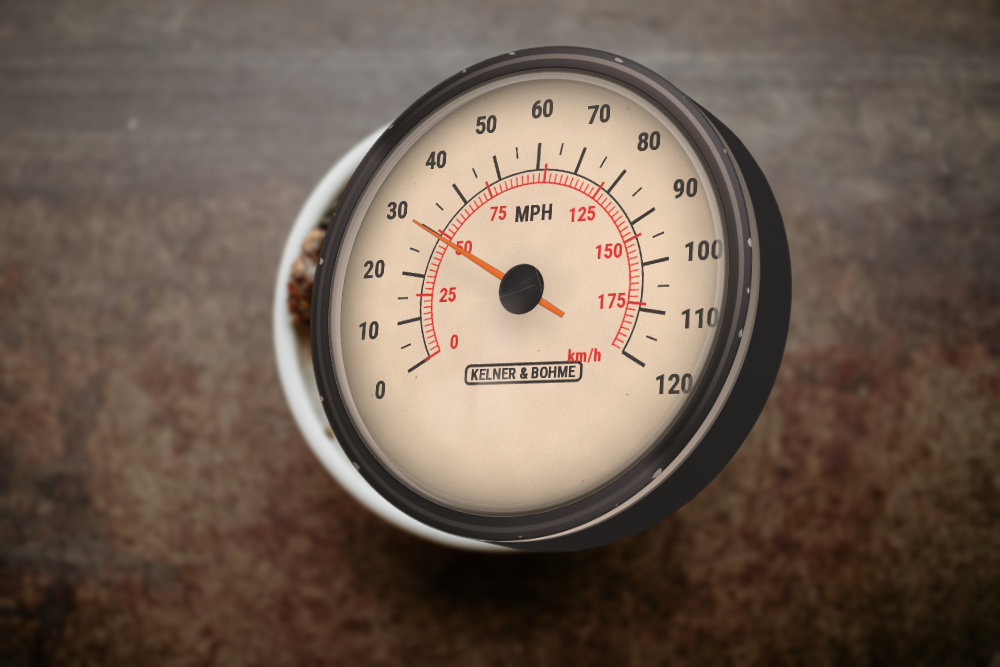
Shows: 30 (mph)
